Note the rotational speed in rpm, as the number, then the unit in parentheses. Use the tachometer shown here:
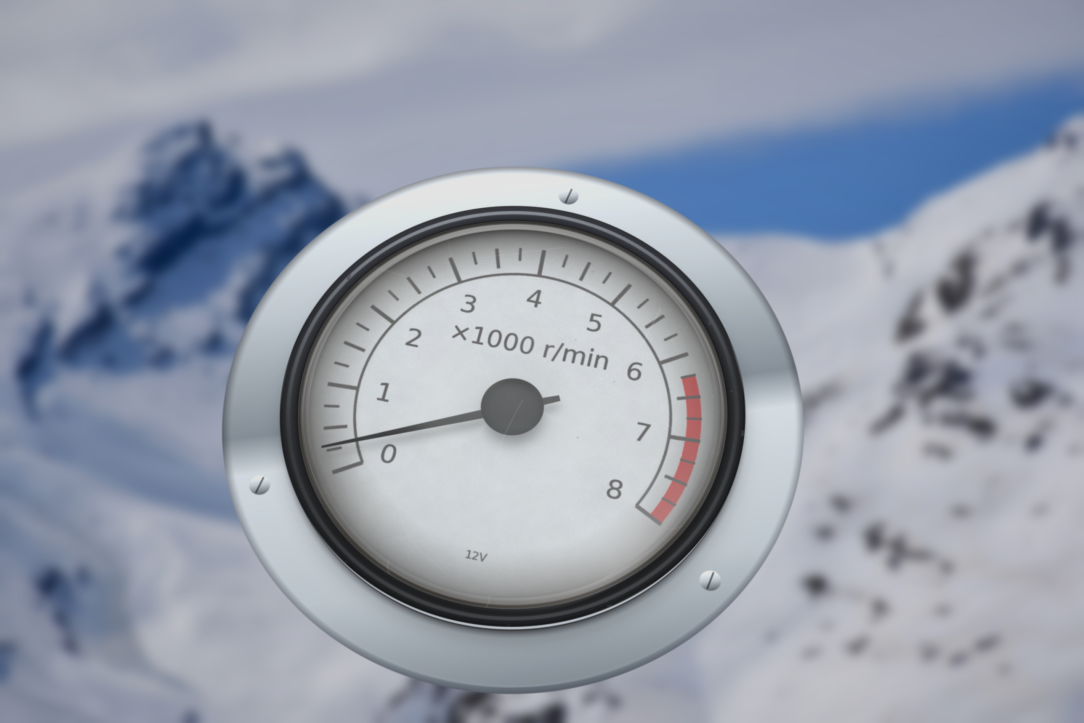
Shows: 250 (rpm)
